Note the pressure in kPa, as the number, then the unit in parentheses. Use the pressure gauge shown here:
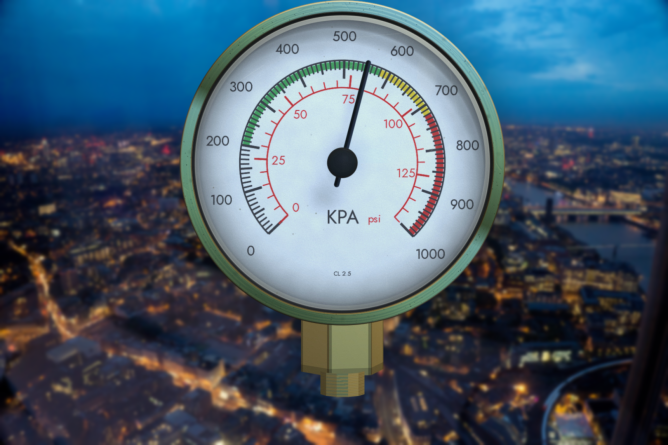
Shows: 550 (kPa)
